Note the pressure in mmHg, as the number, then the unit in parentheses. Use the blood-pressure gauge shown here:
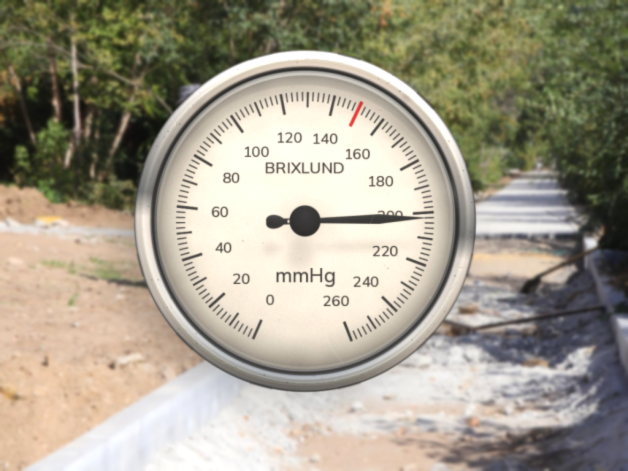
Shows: 202 (mmHg)
